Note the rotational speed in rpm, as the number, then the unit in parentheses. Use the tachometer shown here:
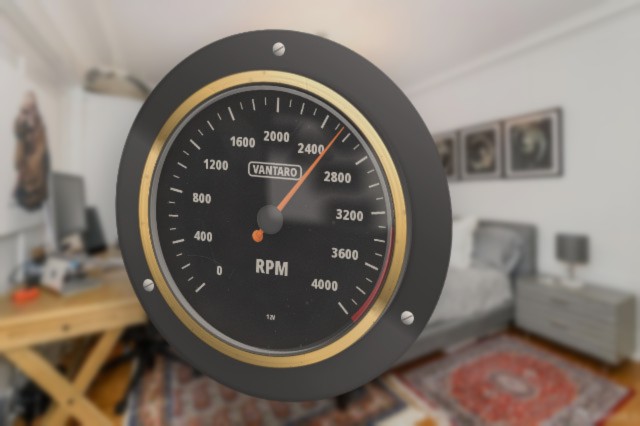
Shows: 2550 (rpm)
